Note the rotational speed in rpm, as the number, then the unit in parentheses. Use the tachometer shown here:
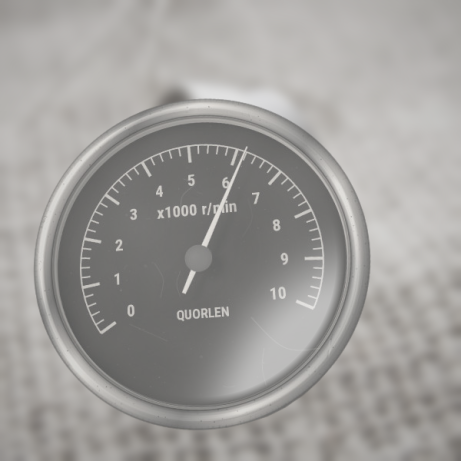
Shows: 6200 (rpm)
